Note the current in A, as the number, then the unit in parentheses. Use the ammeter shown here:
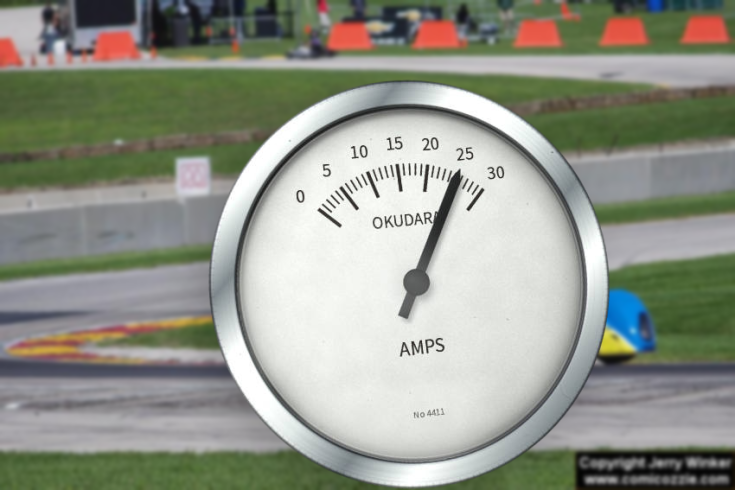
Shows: 25 (A)
